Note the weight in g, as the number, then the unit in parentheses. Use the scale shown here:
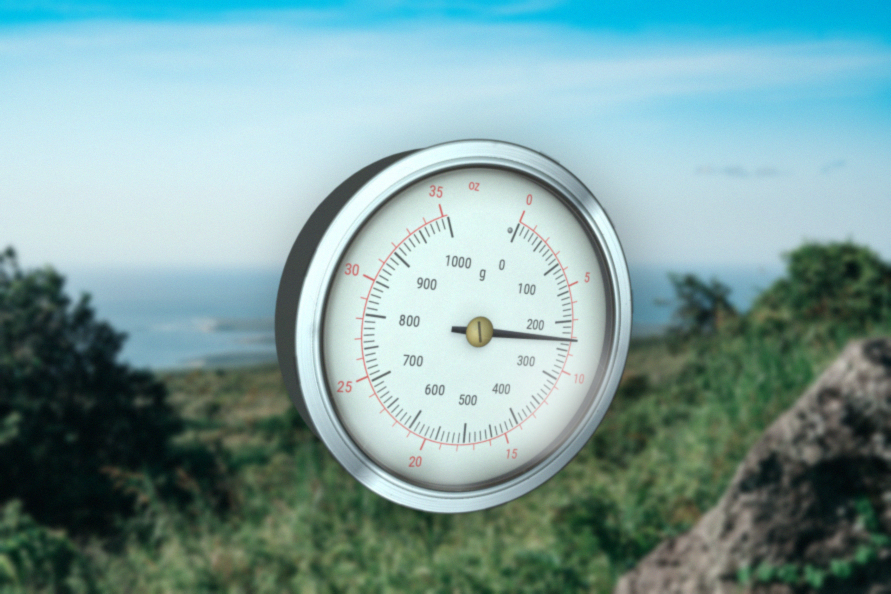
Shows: 230 (g)
